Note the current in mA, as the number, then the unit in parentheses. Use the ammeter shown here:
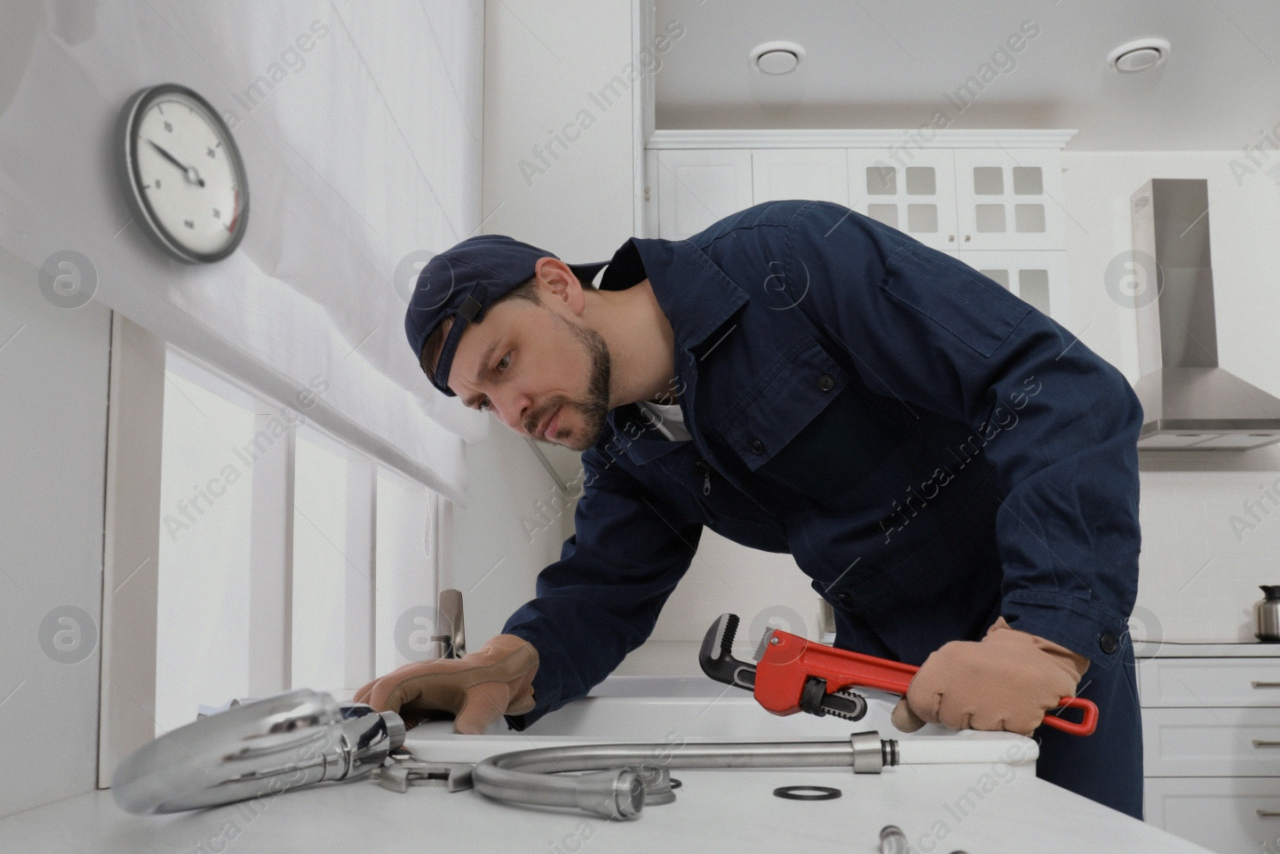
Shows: 5 (mA)
